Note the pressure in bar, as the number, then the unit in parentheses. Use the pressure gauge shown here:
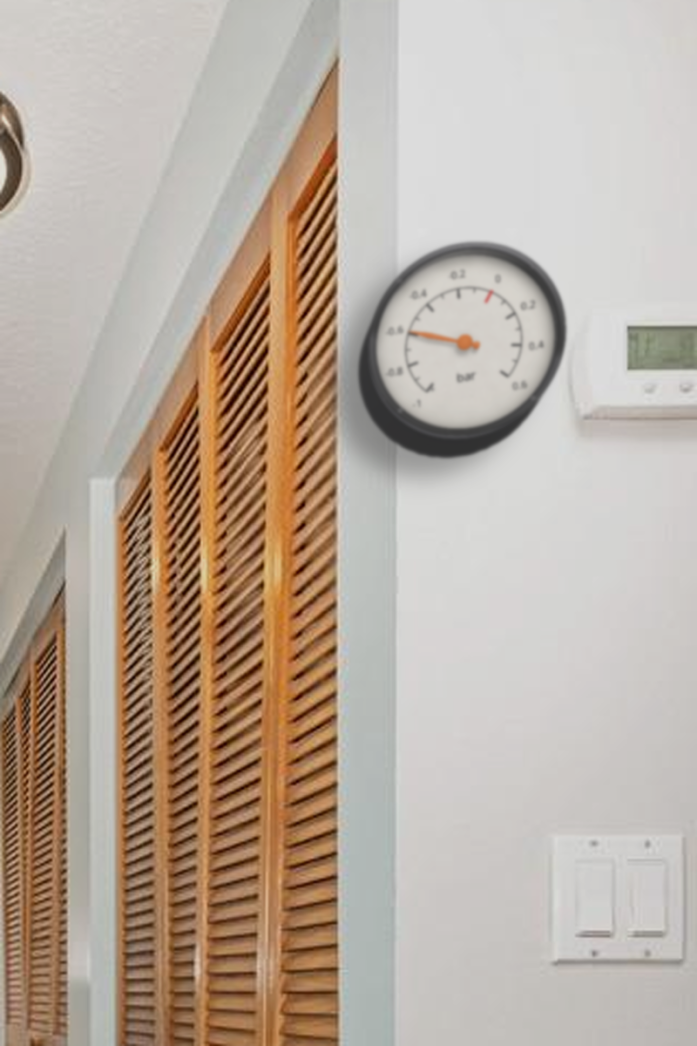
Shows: -0.6 (bar)
